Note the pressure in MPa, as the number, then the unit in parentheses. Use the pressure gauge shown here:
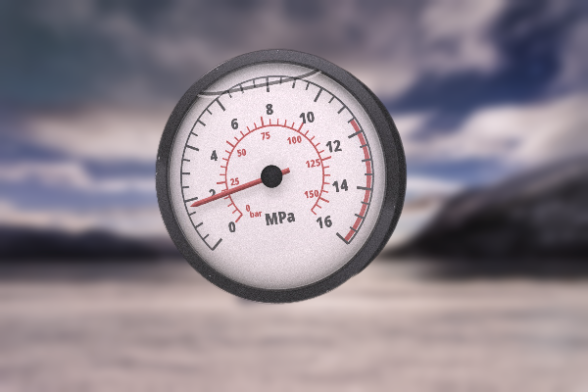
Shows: 1.75 (MPa)
